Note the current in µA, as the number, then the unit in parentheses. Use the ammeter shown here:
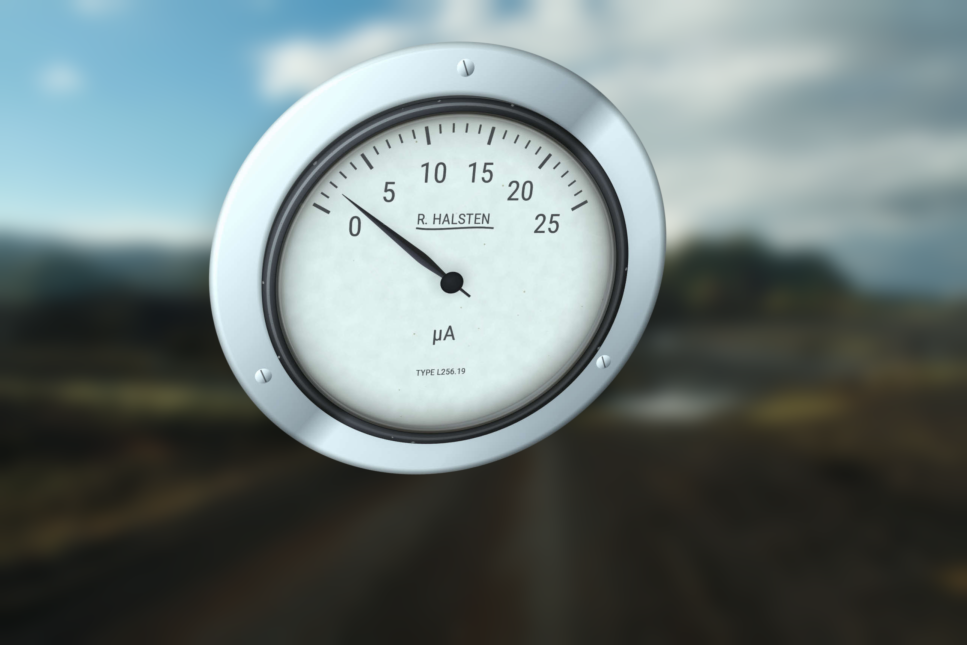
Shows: 2 (µA)
